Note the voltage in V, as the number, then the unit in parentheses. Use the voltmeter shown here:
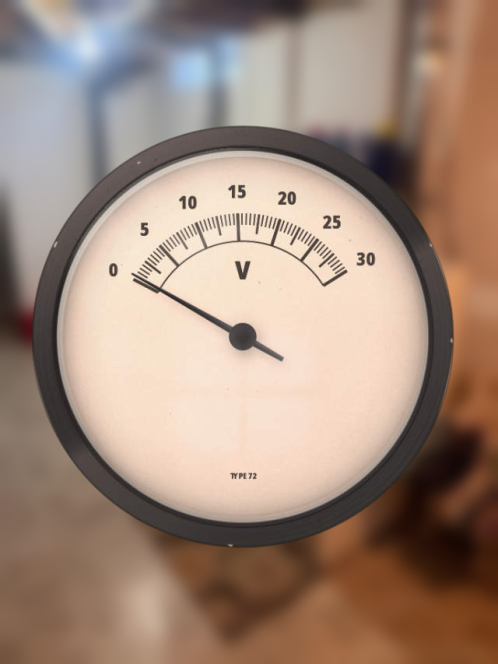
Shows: 0.5 (V)
